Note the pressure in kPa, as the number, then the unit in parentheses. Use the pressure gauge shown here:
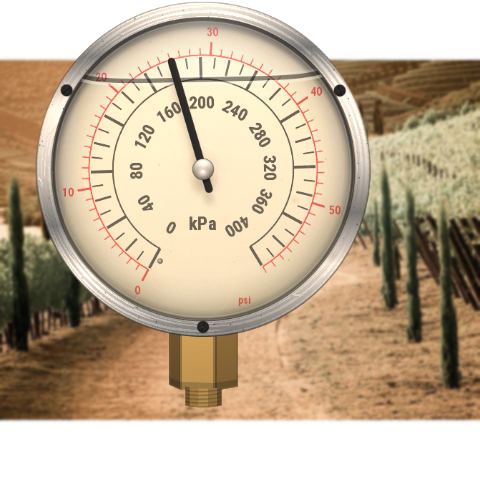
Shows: 180 (kPa)
